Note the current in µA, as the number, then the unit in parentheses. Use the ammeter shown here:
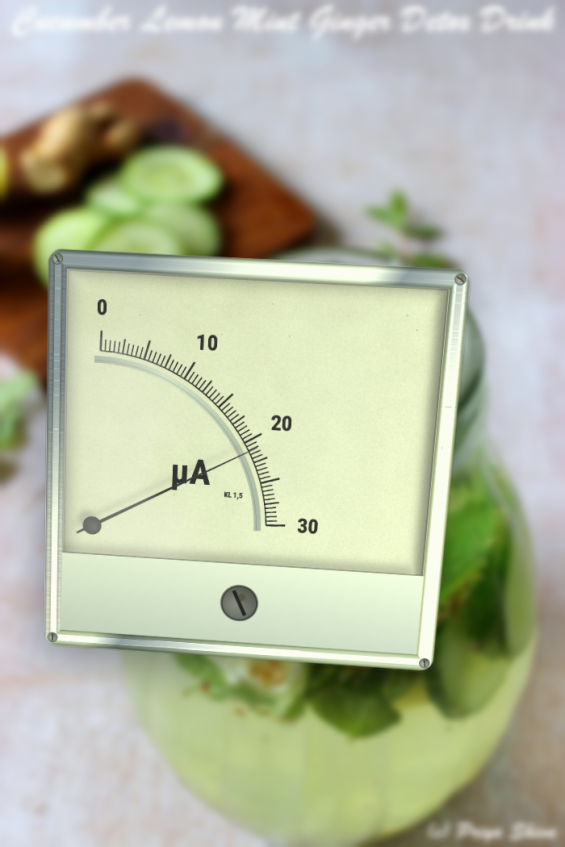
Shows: 21 (µA)
